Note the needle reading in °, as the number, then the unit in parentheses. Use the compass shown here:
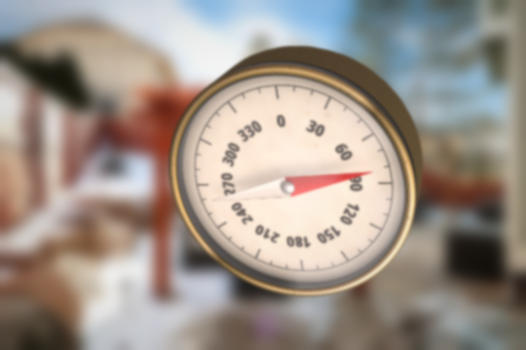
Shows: 80 (°)
